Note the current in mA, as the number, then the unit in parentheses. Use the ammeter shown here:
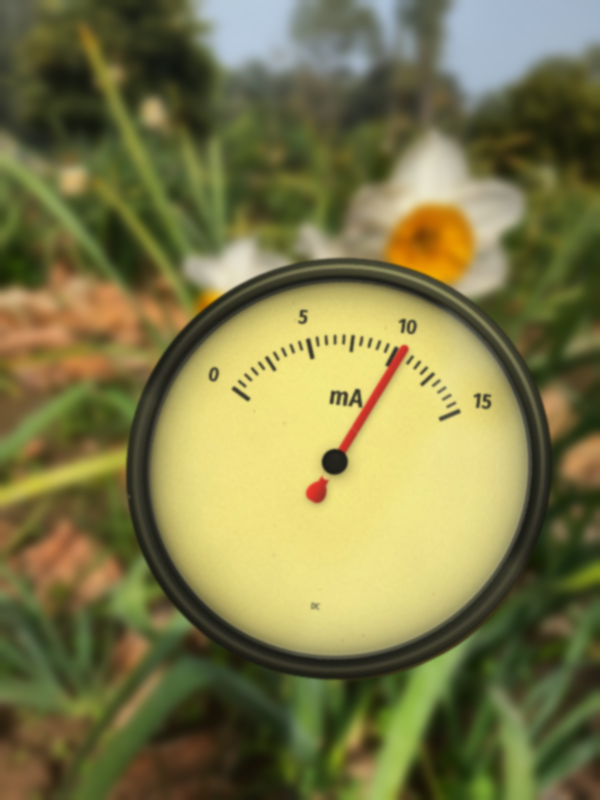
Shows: 10.5 (mA)
